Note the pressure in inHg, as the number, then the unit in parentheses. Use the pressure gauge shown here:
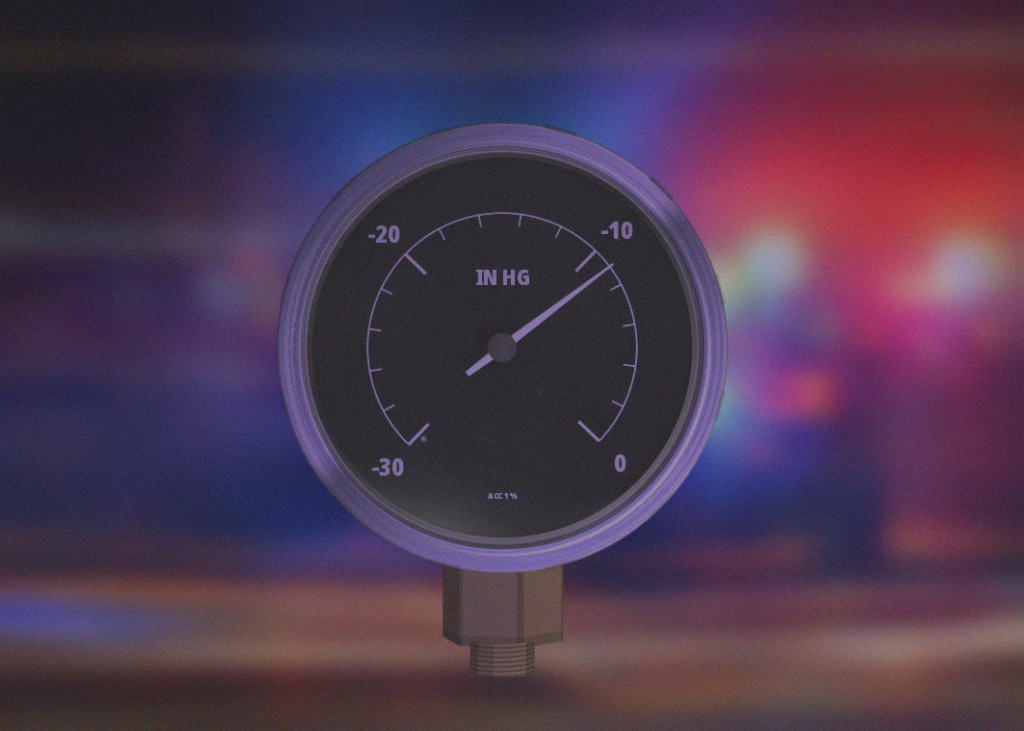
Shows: -9 (inHg)
